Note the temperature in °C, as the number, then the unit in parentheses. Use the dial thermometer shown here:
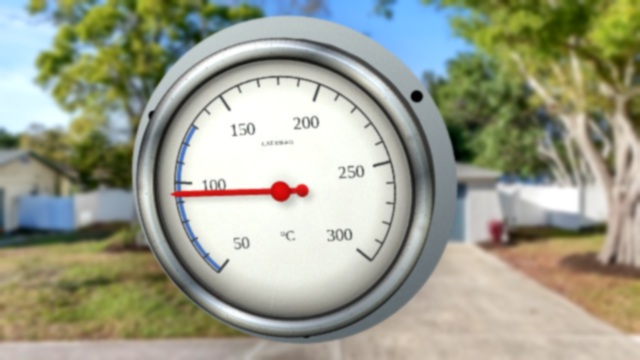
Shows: 95 (°C)
